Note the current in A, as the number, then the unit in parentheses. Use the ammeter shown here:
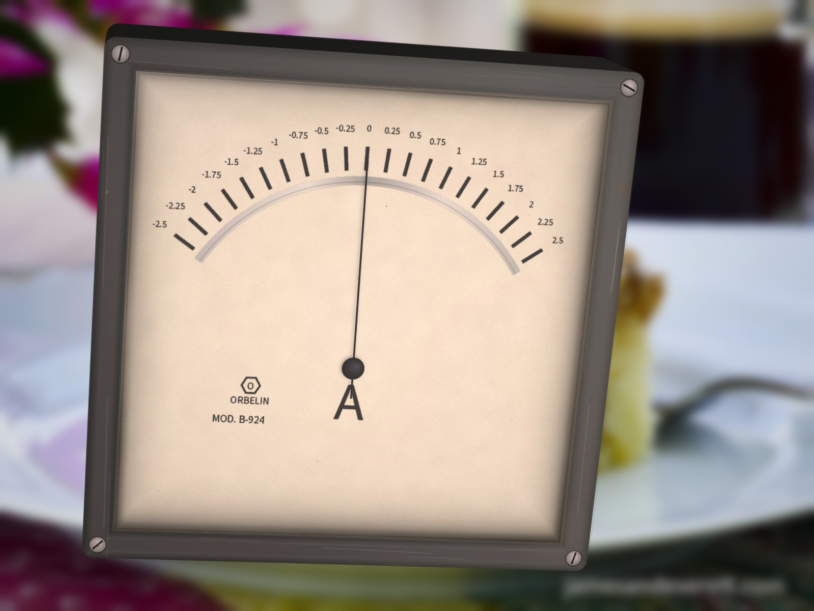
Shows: 0 (A)
